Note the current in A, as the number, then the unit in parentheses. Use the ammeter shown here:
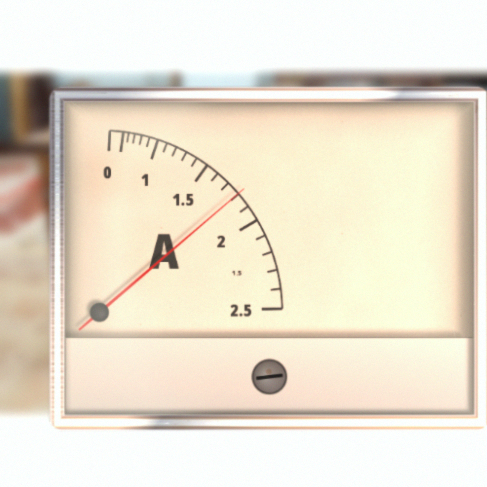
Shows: 1.8 (A)
